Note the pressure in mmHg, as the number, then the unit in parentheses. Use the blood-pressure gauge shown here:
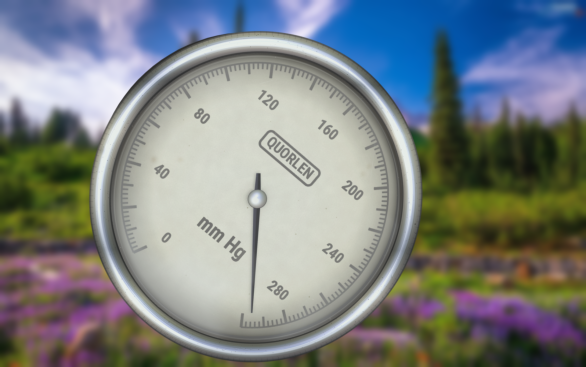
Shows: 296 (mmHg)
